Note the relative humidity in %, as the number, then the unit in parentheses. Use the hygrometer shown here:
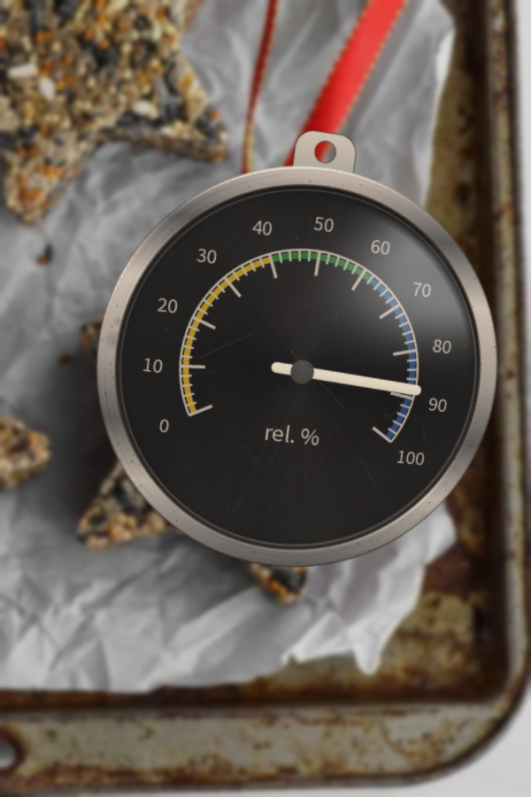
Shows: 88 (%)
